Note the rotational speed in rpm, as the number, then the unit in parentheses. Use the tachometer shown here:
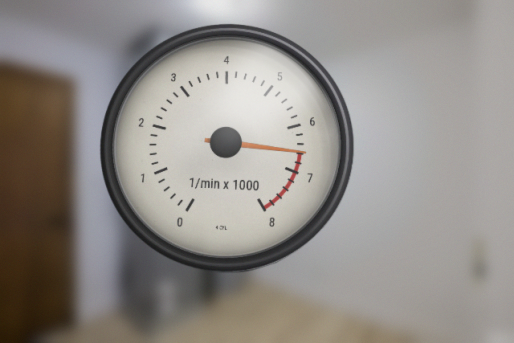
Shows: 6600 (rpm)
